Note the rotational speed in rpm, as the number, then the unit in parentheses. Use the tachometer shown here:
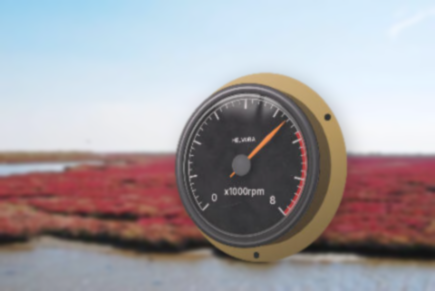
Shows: 5400 (rpm)
